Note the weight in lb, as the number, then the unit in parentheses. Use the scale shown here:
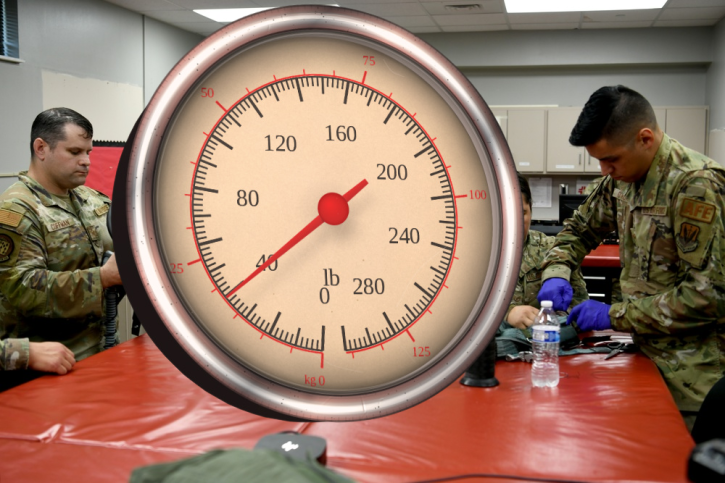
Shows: 40 (lb)
